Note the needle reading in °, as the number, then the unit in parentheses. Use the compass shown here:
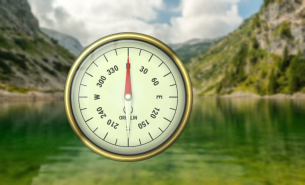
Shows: 0 (°)
